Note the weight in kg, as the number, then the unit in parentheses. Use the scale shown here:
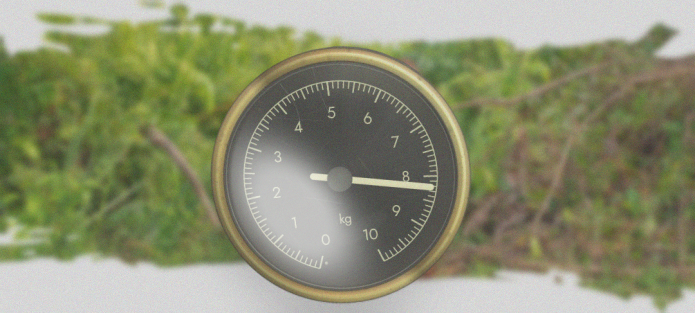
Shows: 8.2 (kg)
